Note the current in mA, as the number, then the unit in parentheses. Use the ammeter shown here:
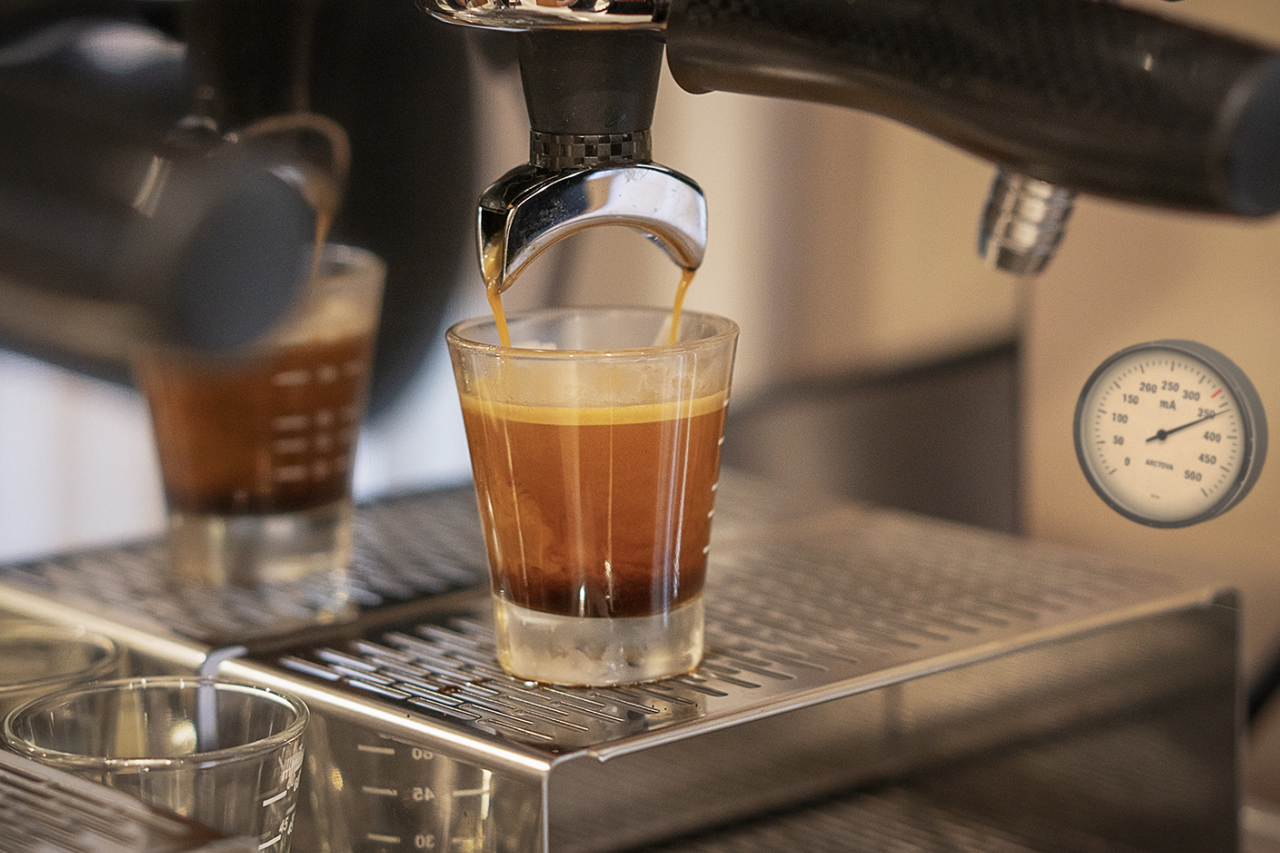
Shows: 360 (mA)
